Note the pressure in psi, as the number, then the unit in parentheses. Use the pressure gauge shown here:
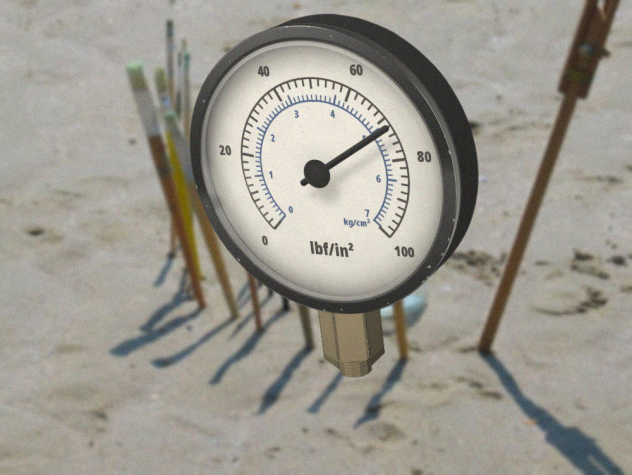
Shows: 72 (psi)
